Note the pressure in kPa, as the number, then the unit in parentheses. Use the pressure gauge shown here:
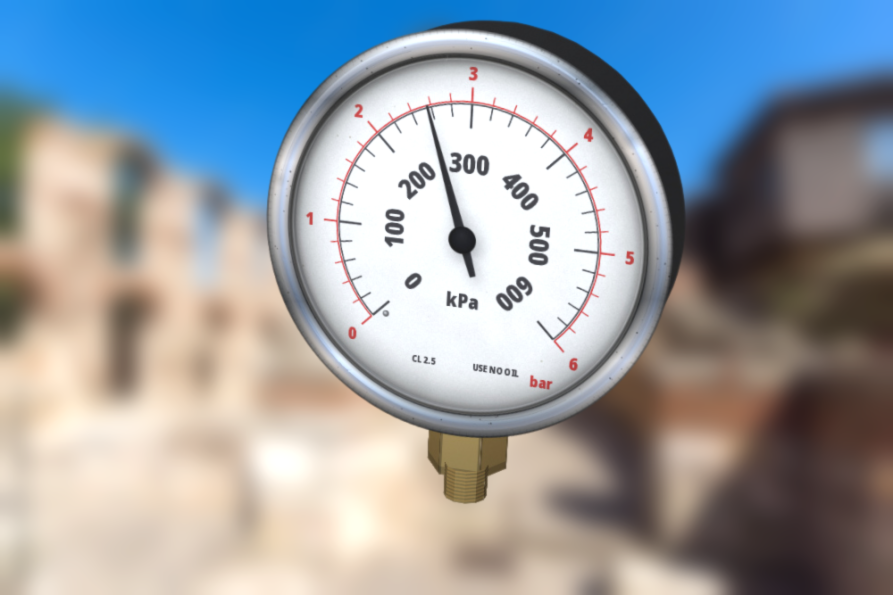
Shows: 260 (kPa)
